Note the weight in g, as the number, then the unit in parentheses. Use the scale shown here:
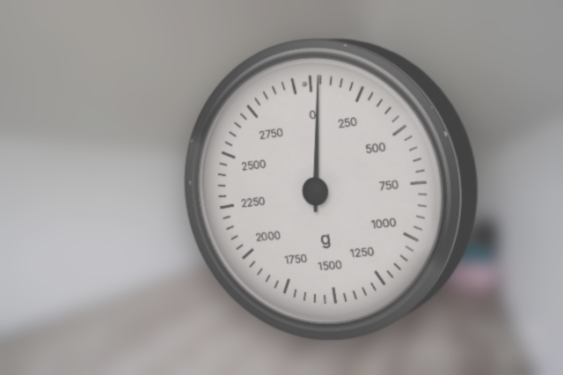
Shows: 50 (g)
